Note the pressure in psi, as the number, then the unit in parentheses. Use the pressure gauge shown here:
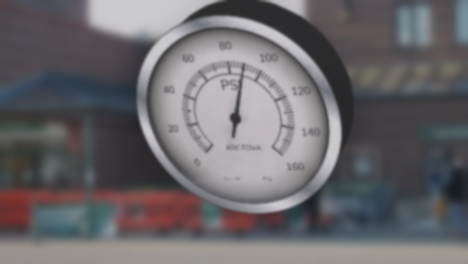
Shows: 90 (psi)
